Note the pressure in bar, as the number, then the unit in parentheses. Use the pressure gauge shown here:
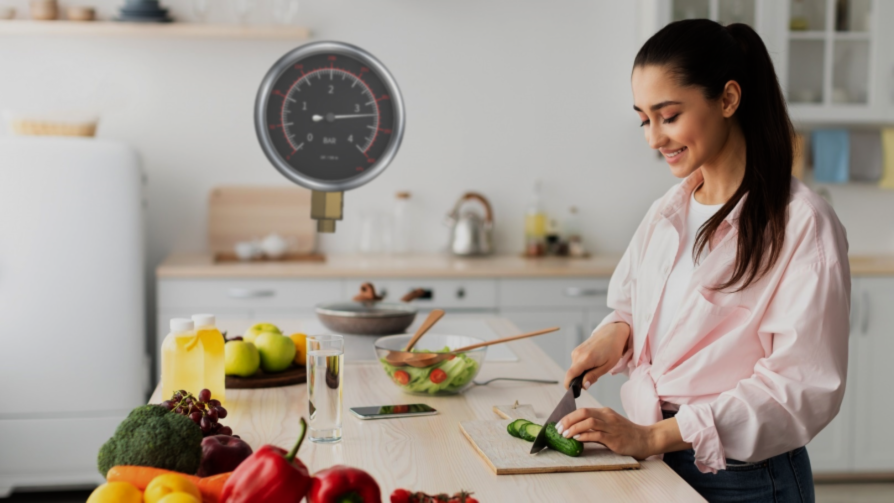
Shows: 3.25 (bar)
